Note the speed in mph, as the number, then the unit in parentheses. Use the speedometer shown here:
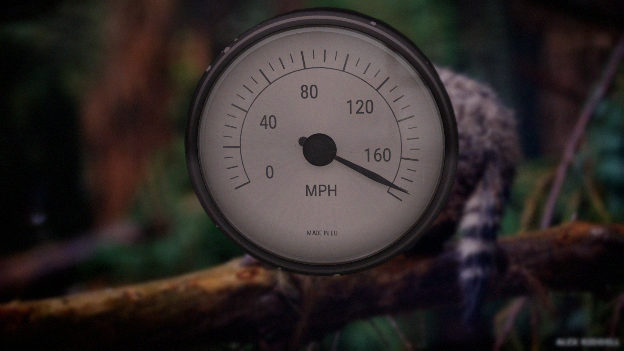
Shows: 175 (mph)
